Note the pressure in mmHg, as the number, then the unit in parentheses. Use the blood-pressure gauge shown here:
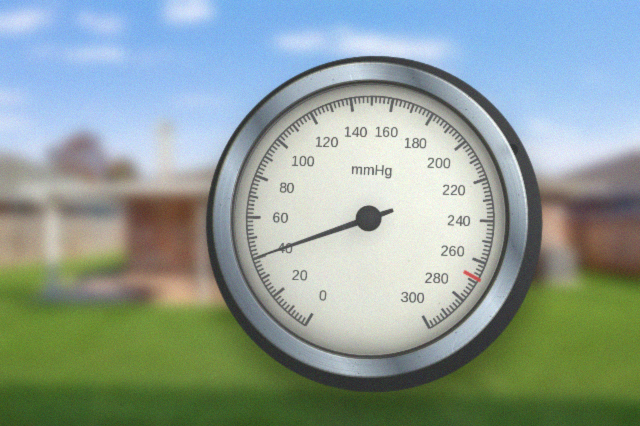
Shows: 40 (mmHg)
